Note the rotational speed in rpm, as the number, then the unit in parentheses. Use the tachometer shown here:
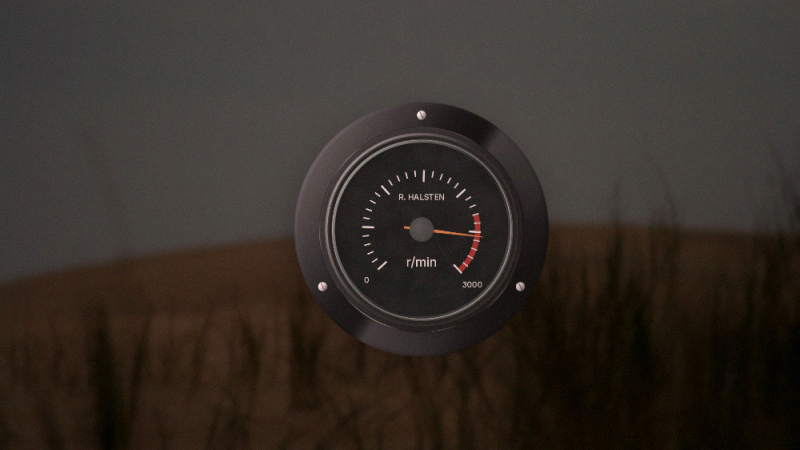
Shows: 2550 (rpm)
